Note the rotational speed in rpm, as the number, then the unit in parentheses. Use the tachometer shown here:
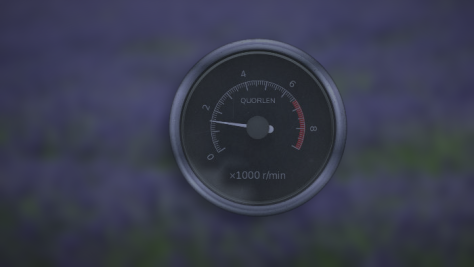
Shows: 1500 (rpm)
